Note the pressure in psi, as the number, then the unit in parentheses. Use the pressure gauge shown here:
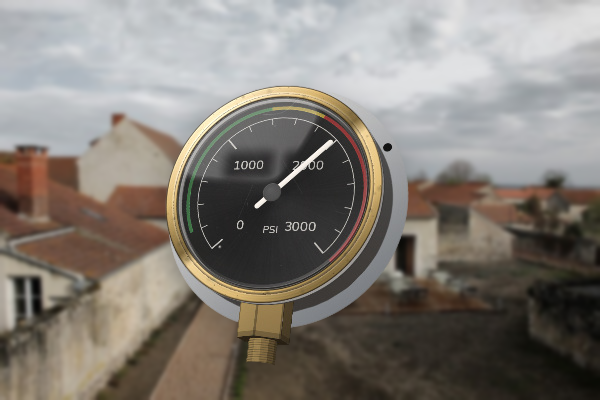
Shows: 2000 (psi)
